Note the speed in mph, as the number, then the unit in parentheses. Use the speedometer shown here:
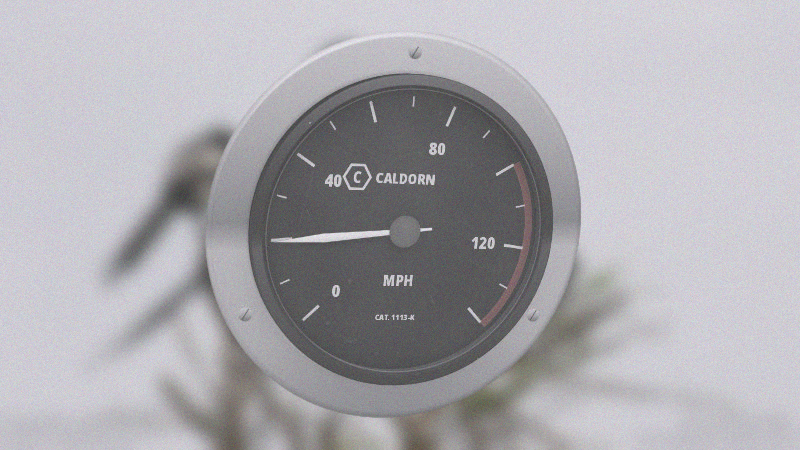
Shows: 20 (mph)
